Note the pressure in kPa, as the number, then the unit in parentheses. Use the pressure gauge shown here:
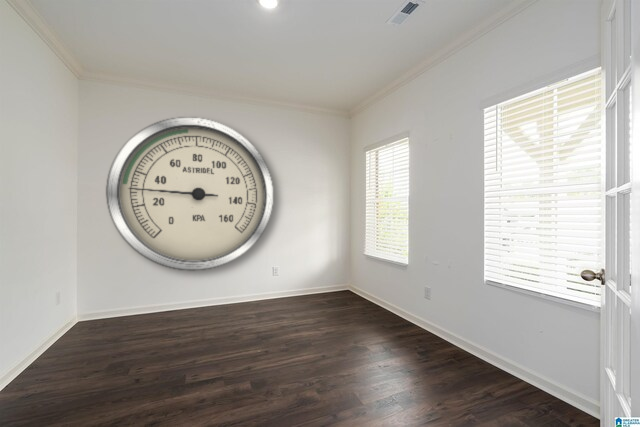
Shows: 30 (kPa)
